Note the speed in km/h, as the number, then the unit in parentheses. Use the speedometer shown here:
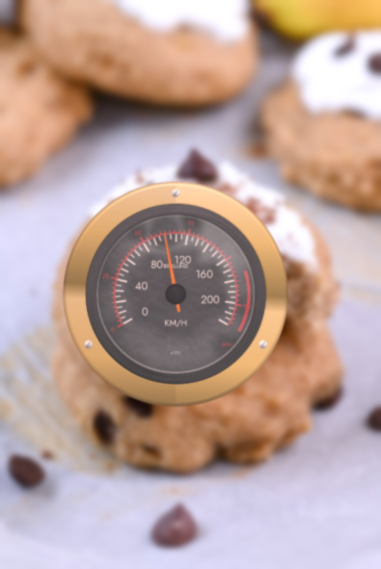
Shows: 100 (km/h)
